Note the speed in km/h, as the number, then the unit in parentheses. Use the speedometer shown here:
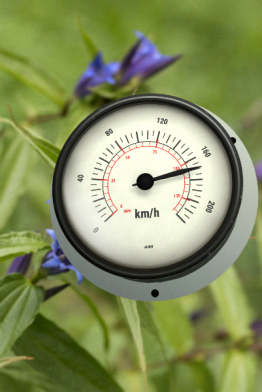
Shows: 170 (km/h)
